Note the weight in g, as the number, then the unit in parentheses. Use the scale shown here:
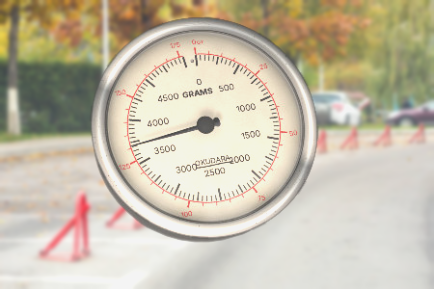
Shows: 3700 (g)
